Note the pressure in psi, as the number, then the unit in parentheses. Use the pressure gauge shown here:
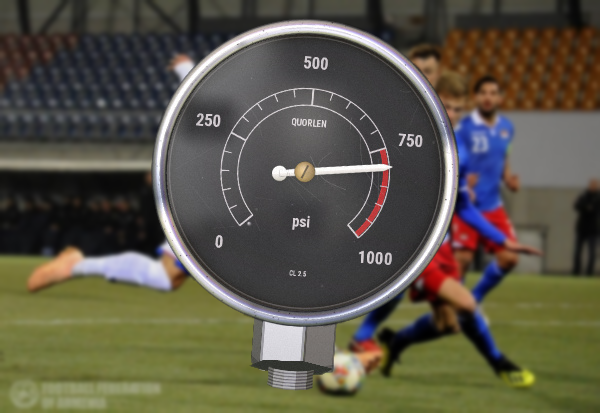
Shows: 800 (psi)
